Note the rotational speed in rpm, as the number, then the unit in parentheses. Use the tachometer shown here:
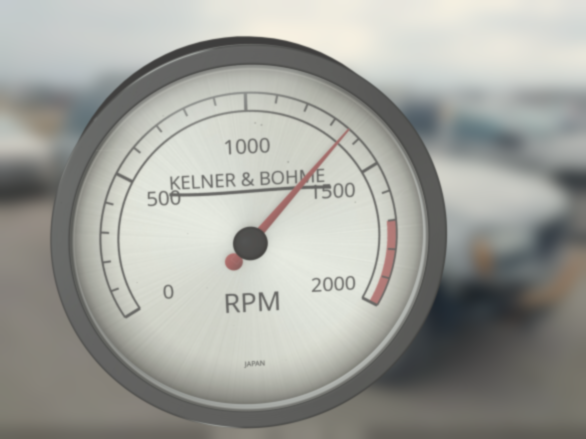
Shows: 1350 (rpm)
